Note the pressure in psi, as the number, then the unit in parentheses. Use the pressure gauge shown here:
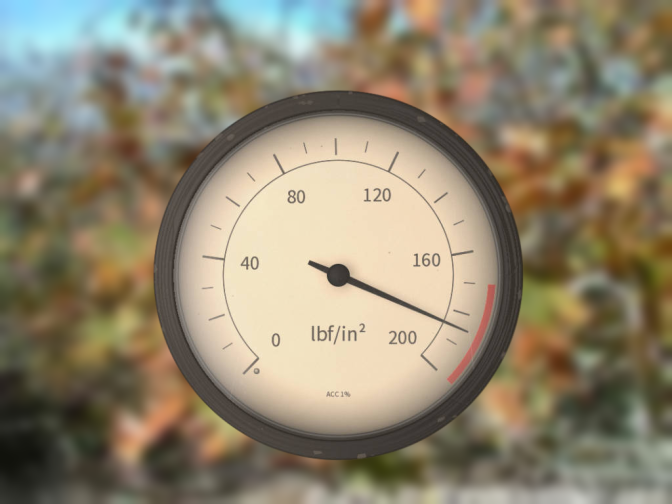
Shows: 185 (psi)
